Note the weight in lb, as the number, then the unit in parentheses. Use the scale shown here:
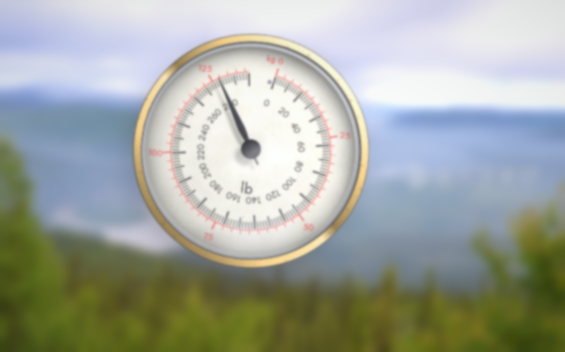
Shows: 280 (lb)
